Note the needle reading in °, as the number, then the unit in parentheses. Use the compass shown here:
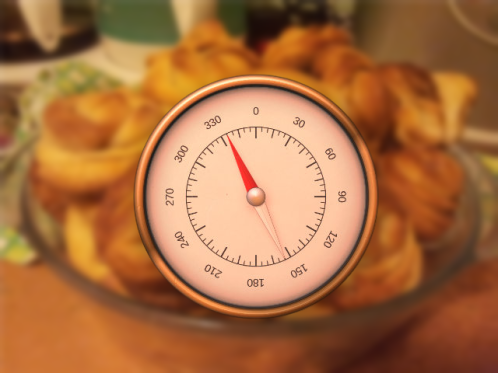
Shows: 335 (°)
